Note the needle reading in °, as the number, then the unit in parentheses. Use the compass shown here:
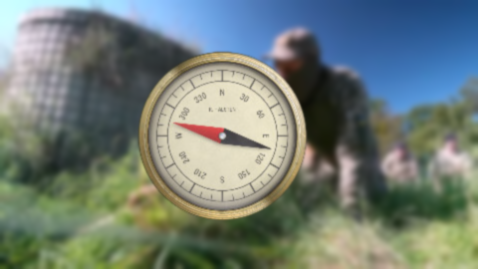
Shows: 285 (°)
